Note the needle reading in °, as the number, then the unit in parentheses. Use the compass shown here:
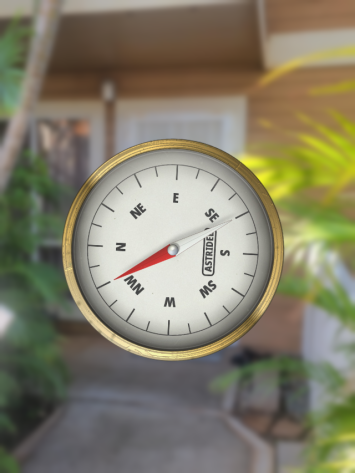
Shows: 330 (°)
